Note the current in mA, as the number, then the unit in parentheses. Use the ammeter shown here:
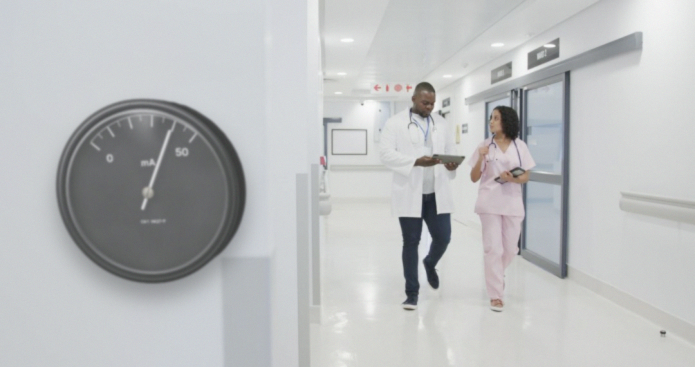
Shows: 40 (mA)
